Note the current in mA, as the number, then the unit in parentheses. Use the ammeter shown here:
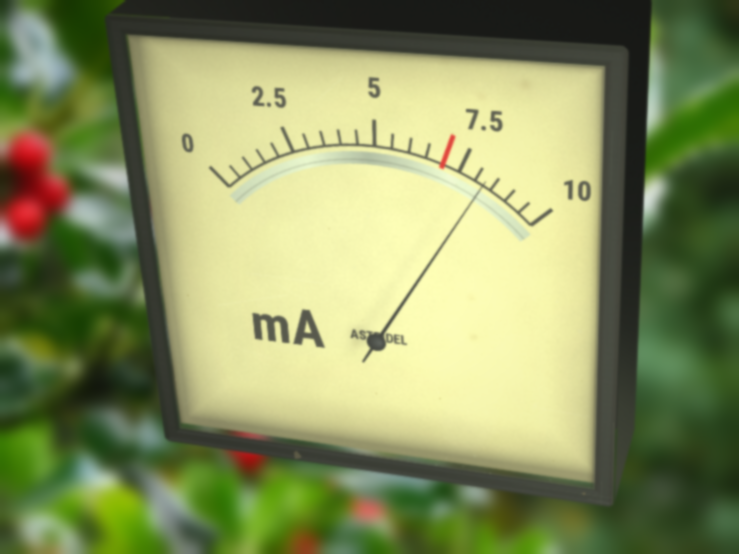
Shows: 8.25 (mA)
